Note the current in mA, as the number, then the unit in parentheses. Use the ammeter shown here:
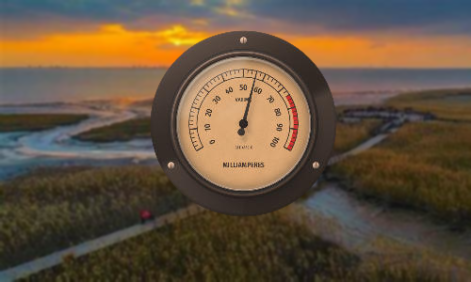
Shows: 56 (mA)
